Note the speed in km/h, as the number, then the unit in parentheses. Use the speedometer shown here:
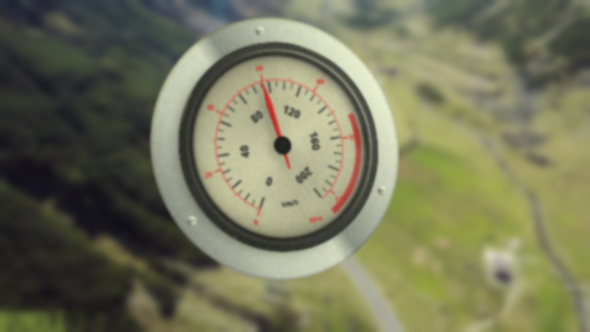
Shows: 95 (km/h)
